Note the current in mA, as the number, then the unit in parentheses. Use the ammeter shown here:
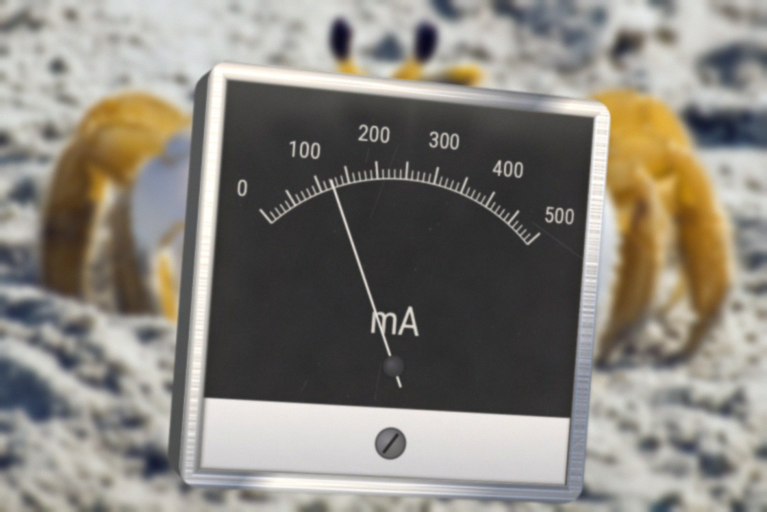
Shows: 120 (mA)
